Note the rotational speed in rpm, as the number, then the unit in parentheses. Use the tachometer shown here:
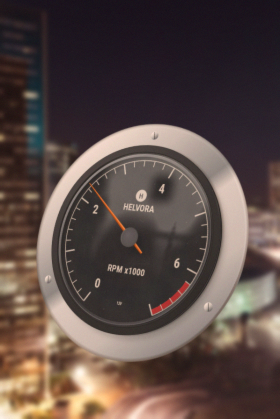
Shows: 2300 (rpm)
